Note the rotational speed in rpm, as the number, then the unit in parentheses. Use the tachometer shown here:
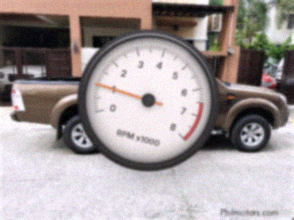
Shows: 1000 (rpm)
